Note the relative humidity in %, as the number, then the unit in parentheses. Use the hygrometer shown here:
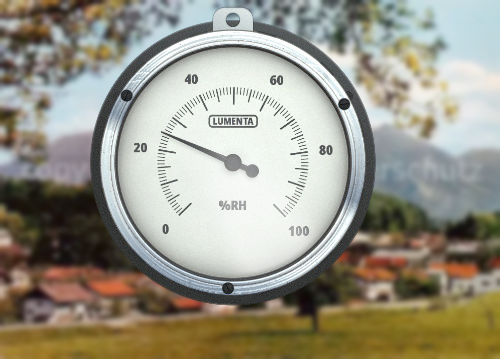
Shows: 25 (%)
